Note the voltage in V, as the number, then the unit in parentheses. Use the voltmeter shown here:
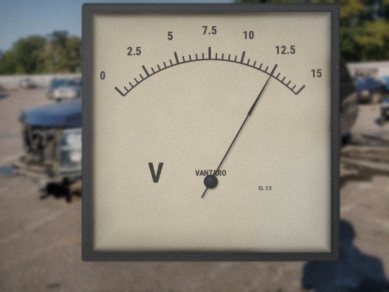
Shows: 12.5 (V)
